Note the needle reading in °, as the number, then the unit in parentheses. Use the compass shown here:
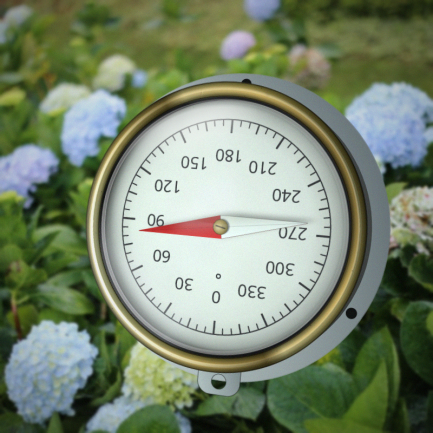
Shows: 82.5 (°)
